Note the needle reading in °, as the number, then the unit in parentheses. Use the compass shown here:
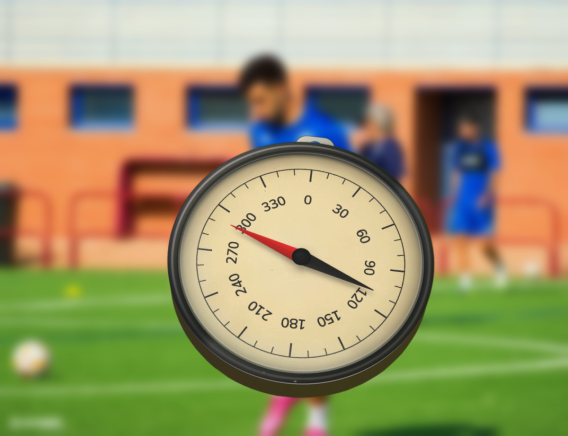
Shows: 290 (°)
